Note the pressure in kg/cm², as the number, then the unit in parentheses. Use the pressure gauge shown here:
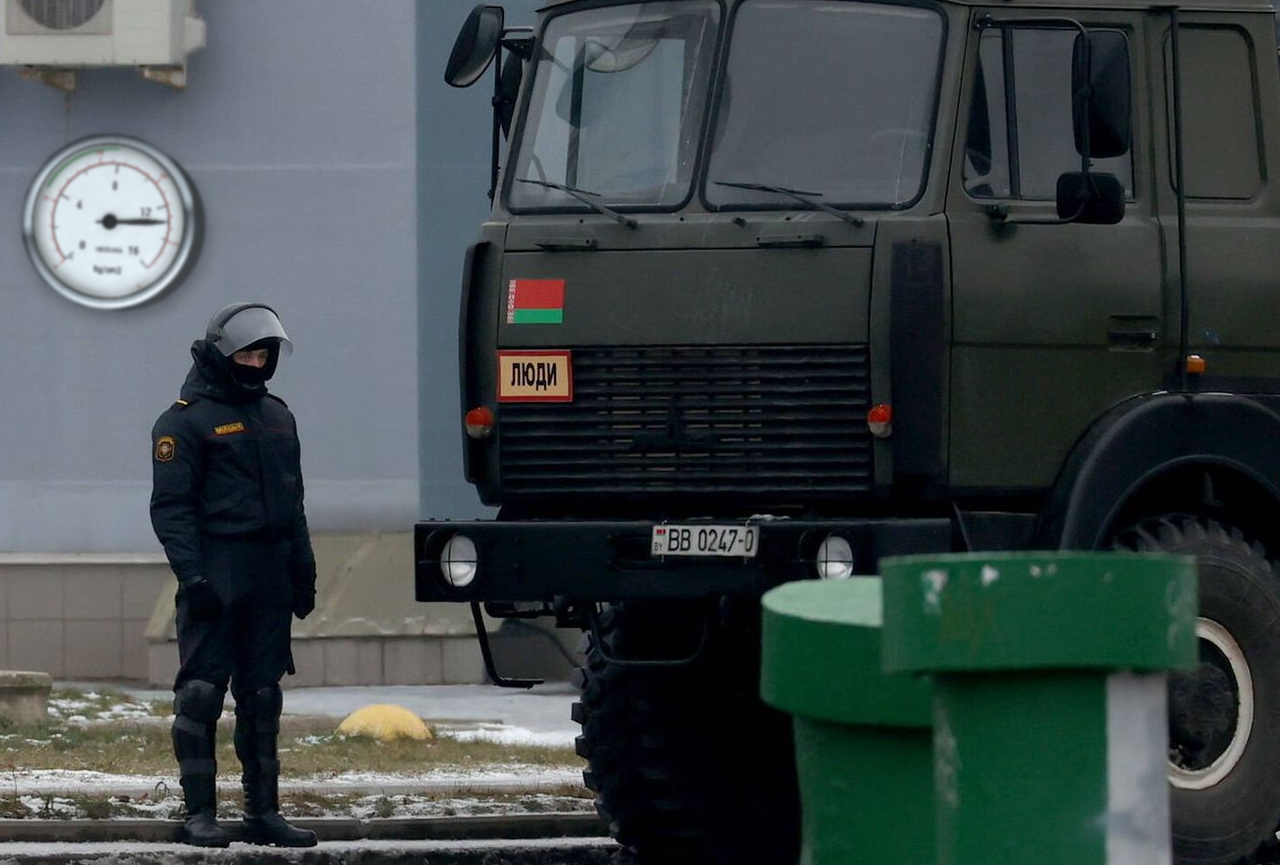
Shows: 13 (kg/cm²)
